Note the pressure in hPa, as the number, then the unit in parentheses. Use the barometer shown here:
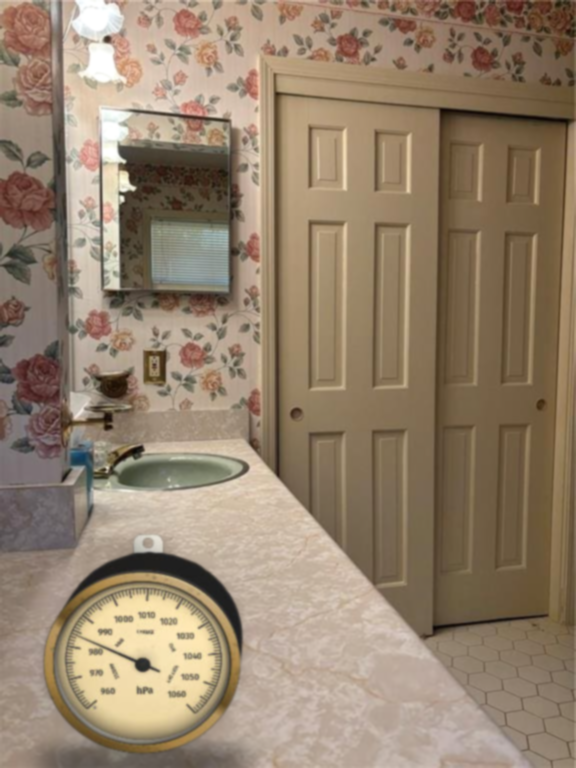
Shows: 985 (hPa)
